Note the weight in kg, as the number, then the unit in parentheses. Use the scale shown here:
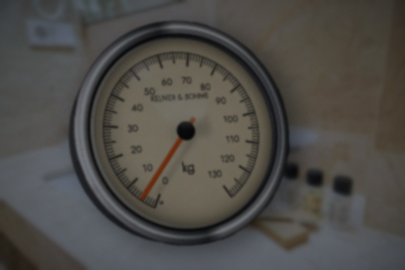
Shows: 5 (kg)
